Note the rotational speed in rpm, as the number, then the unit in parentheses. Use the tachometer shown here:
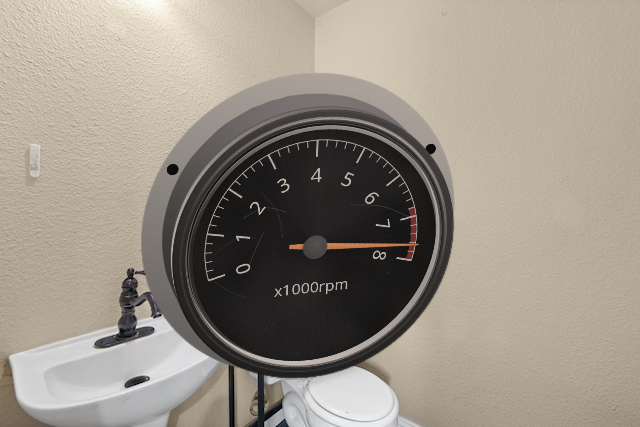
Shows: 7600 (rpm)
